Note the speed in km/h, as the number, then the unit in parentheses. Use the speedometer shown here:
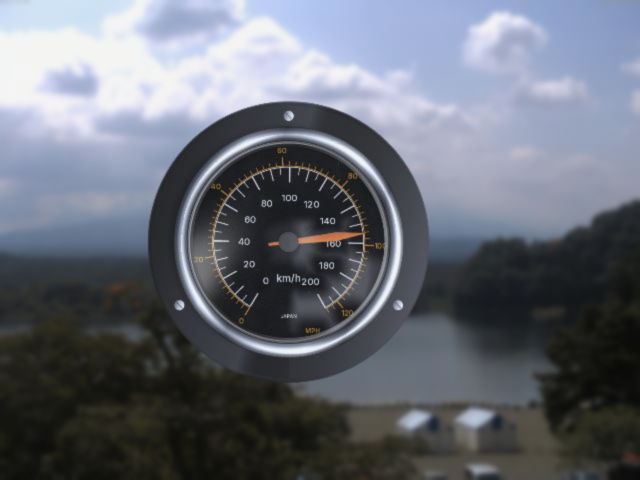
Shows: 155 (km/h)
